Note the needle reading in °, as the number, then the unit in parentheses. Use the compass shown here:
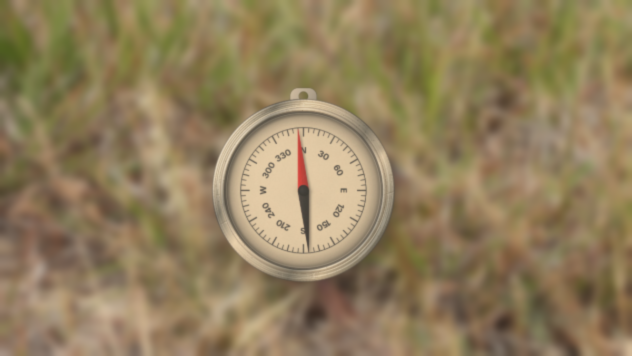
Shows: 355 (°)
